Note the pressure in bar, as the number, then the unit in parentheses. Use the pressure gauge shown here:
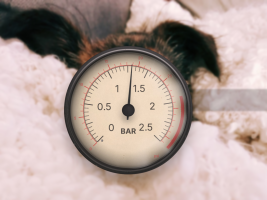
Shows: 1.3 (bar)
